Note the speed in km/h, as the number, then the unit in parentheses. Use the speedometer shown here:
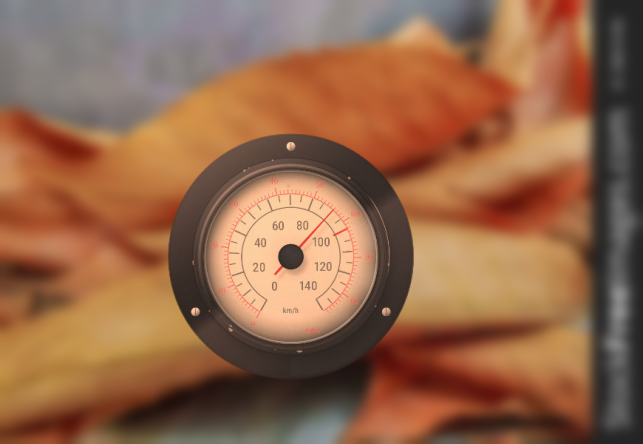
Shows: 90 (km/h)
